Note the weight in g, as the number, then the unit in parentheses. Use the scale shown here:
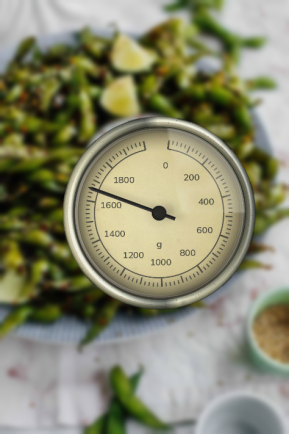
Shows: 1660 (g)
